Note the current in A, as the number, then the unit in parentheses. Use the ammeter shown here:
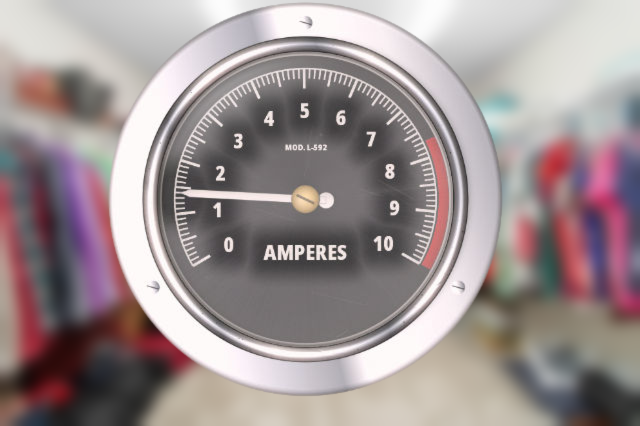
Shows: 1.4 (A)
